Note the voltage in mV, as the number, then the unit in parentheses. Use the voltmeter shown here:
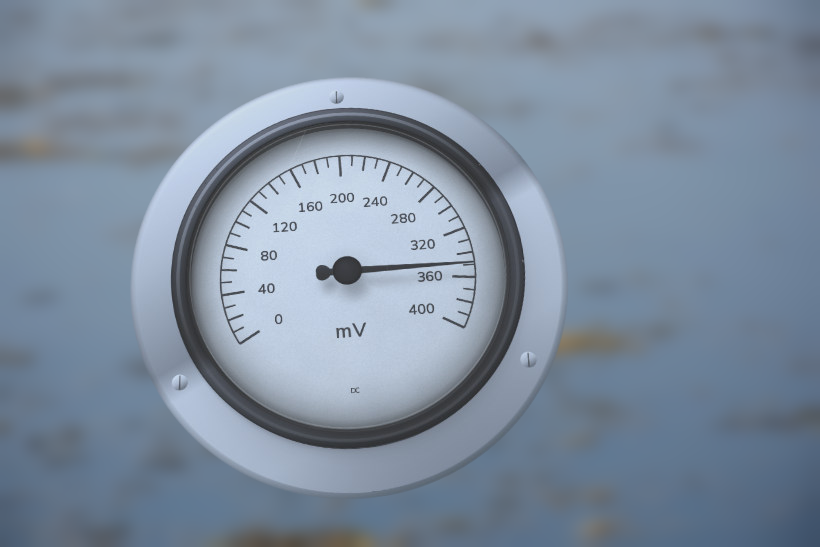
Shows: 350 (mV)
